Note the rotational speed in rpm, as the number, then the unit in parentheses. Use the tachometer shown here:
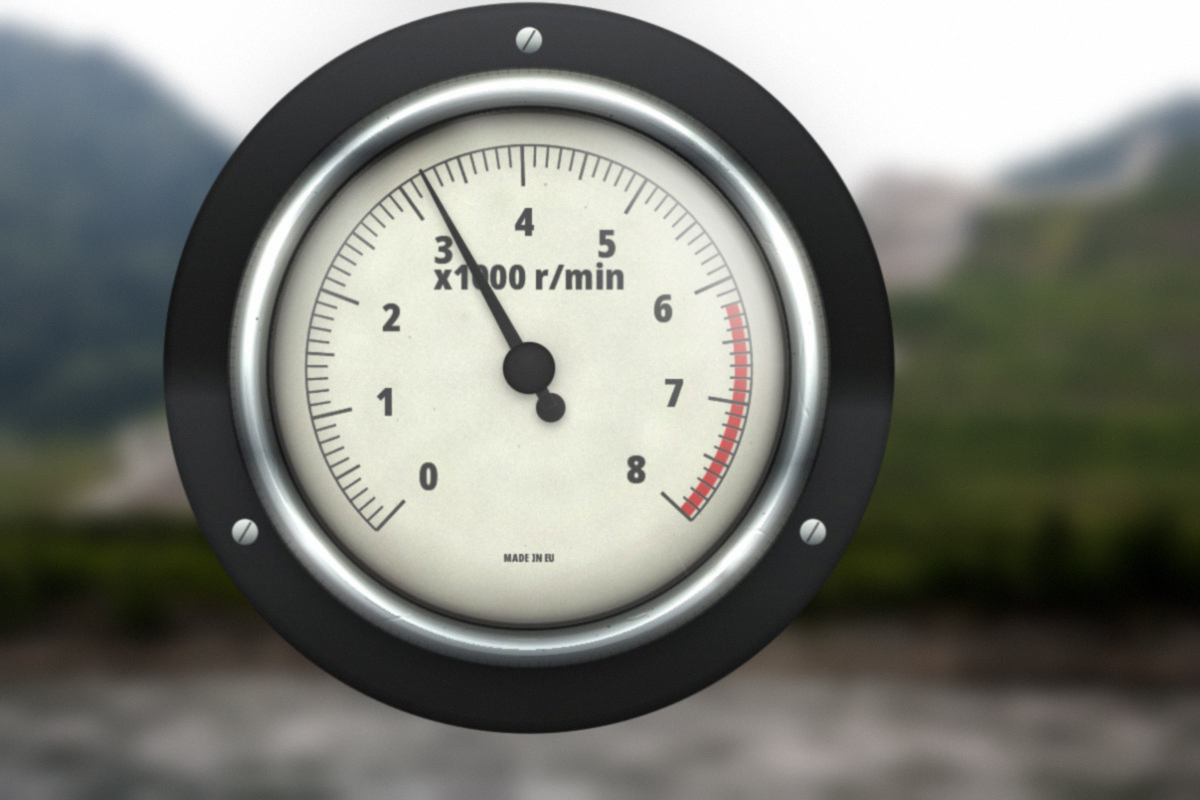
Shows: 3200 (rpm)
